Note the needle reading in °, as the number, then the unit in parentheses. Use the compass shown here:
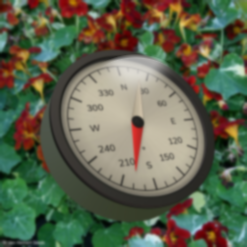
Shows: 200 (°)
